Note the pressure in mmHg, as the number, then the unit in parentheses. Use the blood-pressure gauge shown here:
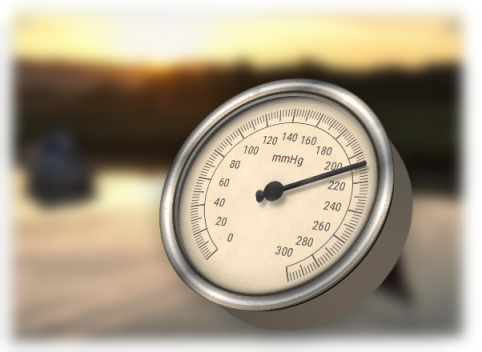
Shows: 210 (mmHg)
